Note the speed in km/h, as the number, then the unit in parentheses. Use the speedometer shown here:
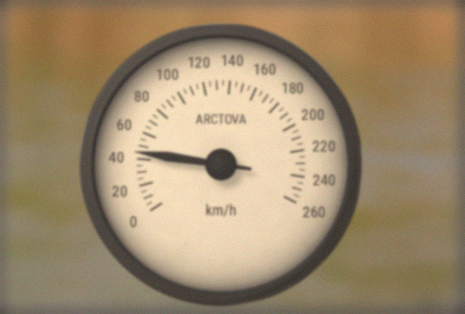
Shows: 45 (km/h)
